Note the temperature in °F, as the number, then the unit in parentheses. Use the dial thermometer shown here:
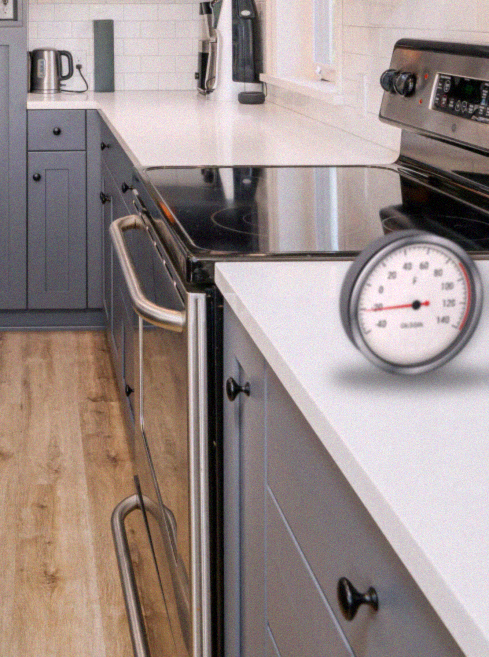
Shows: -20 (°F)
